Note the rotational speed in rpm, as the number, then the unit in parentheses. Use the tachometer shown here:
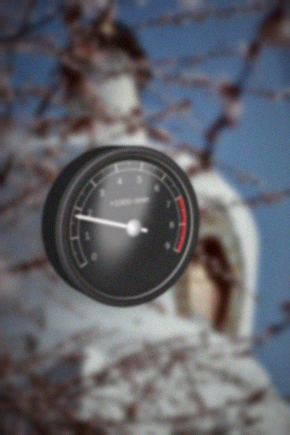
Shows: 1750 (rpm)
